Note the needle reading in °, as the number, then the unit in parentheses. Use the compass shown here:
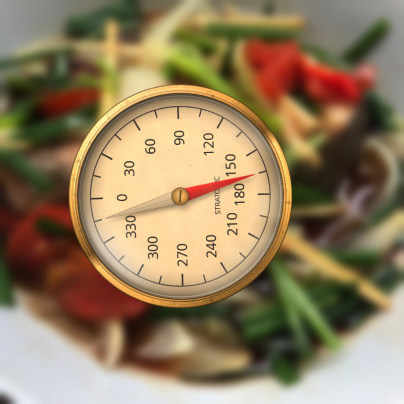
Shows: 165 (°)
